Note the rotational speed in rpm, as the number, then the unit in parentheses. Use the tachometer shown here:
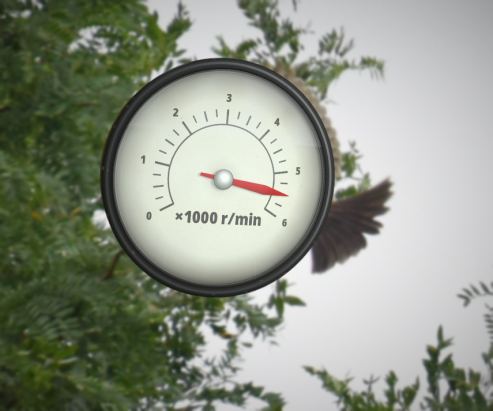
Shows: 5500 (rpm)
